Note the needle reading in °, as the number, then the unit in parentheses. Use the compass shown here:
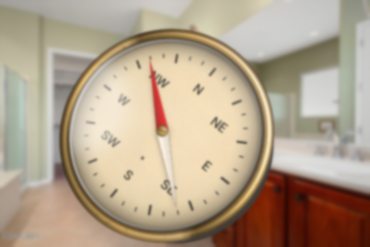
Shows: 310 (°)
